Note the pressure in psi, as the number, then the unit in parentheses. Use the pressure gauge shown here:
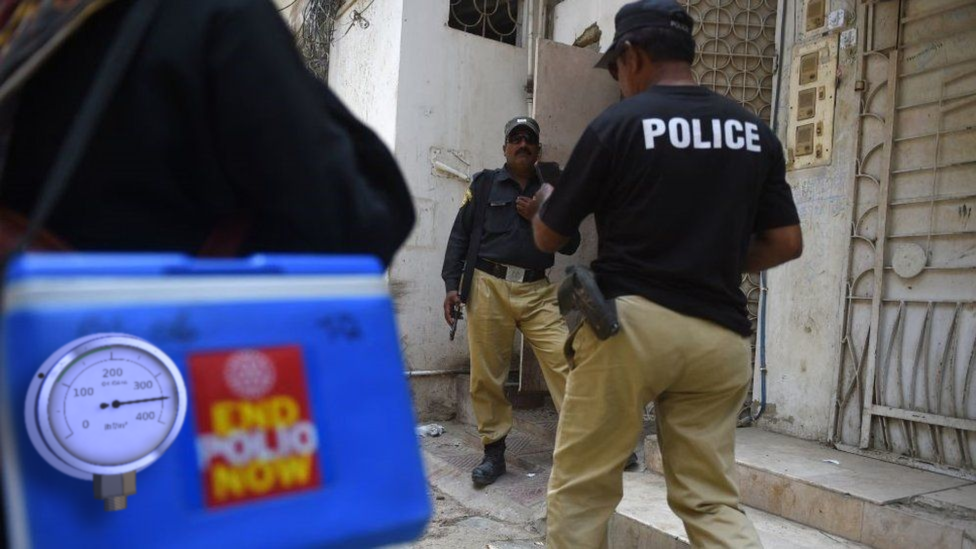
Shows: 350 (psi)
